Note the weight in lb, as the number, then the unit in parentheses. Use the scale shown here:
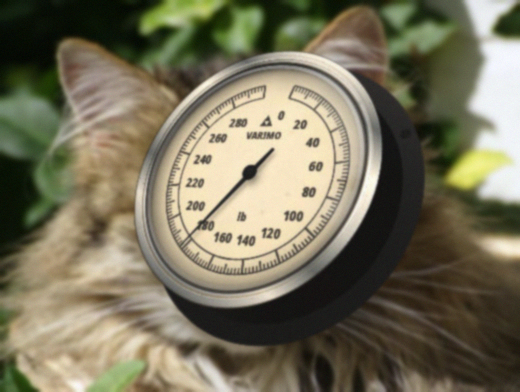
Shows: 180 (lb)
